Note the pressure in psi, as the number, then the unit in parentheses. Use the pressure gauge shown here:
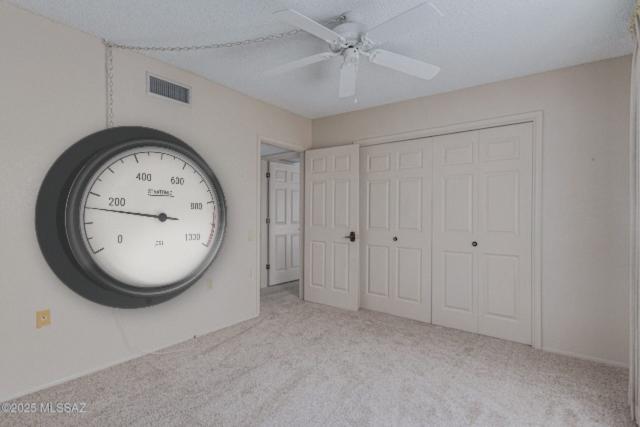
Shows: 150 (psi)
